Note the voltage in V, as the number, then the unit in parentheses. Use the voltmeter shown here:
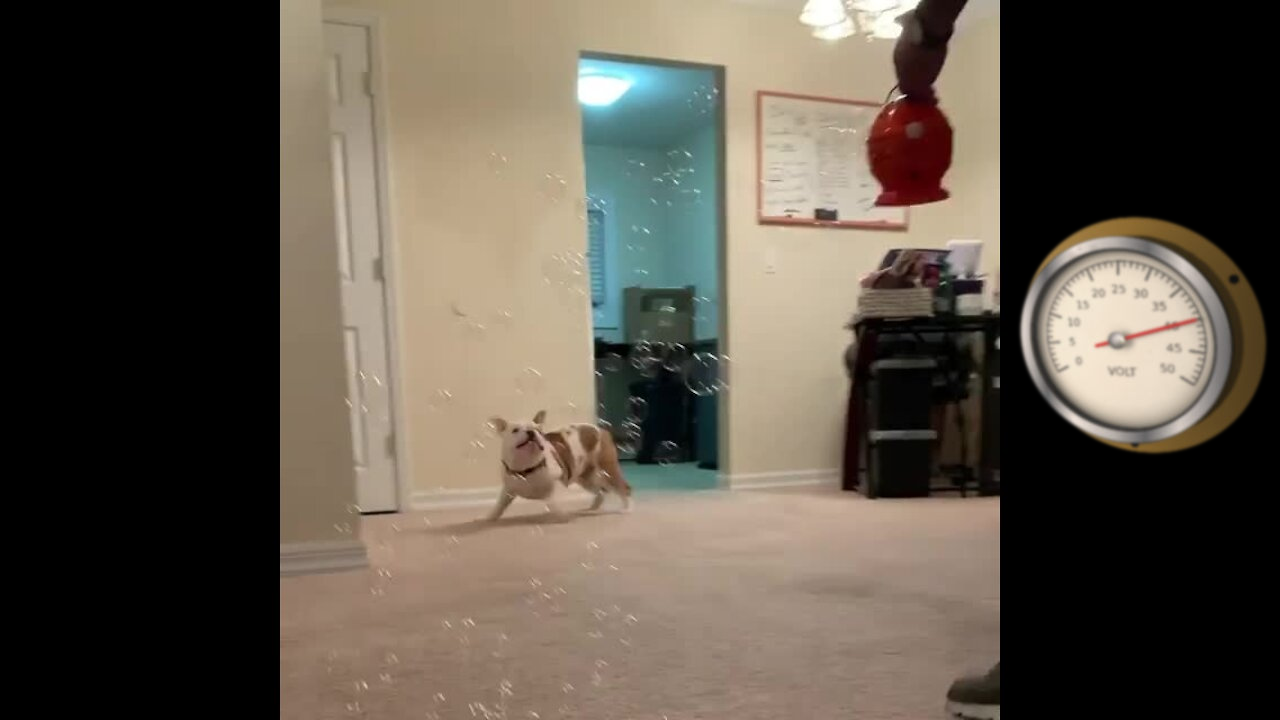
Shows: 40 (V)
